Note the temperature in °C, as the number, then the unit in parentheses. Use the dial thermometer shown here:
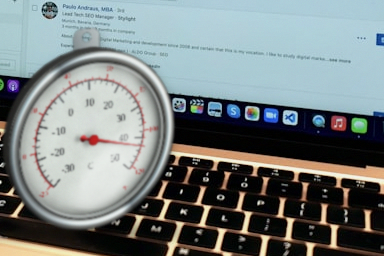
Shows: 42 (°C)
